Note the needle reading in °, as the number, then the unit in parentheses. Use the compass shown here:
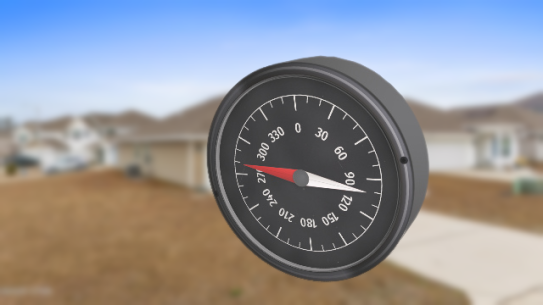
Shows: 280 (°)
